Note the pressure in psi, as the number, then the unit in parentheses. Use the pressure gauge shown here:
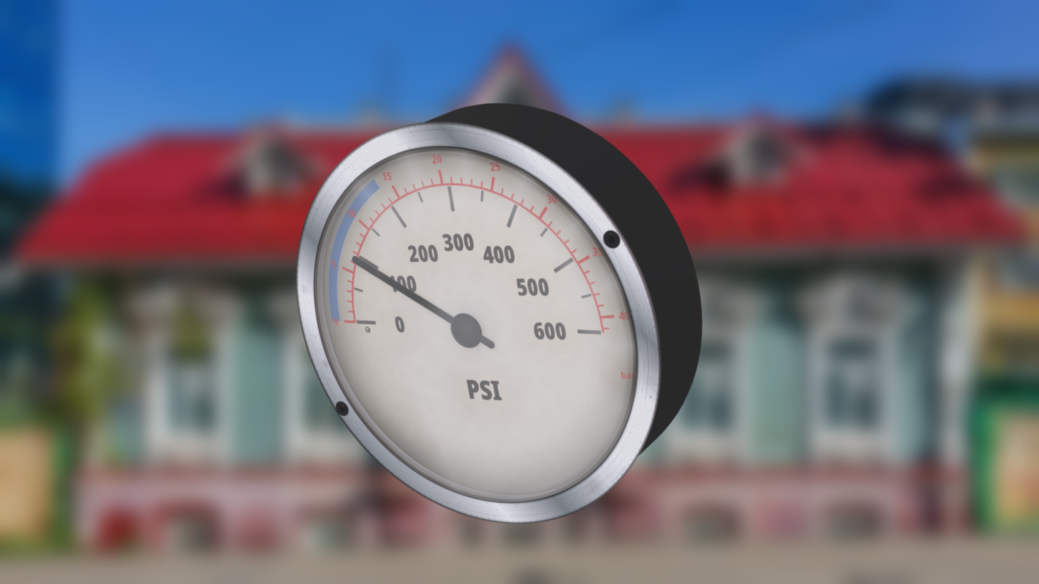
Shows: 100 (psi)
